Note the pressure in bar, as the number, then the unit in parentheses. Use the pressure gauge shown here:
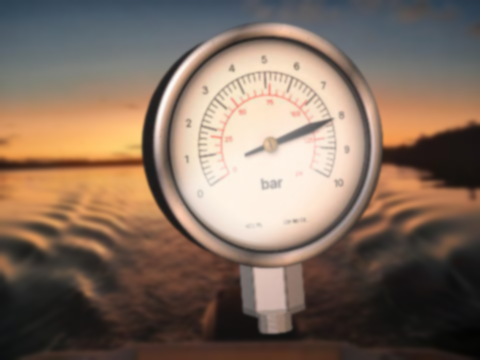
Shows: 8 (bar)
